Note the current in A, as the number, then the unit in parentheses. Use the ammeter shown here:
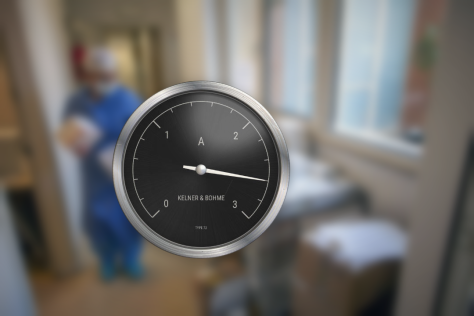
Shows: 2.6 (A)
